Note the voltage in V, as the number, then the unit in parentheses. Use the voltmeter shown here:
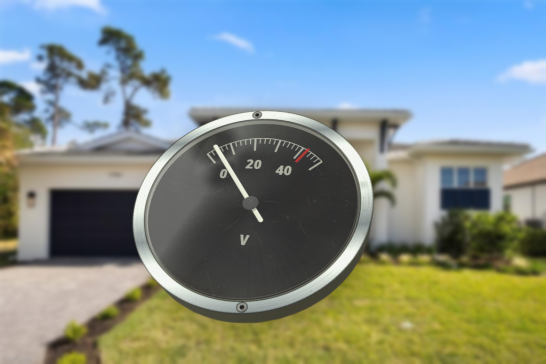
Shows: 4 (V)
